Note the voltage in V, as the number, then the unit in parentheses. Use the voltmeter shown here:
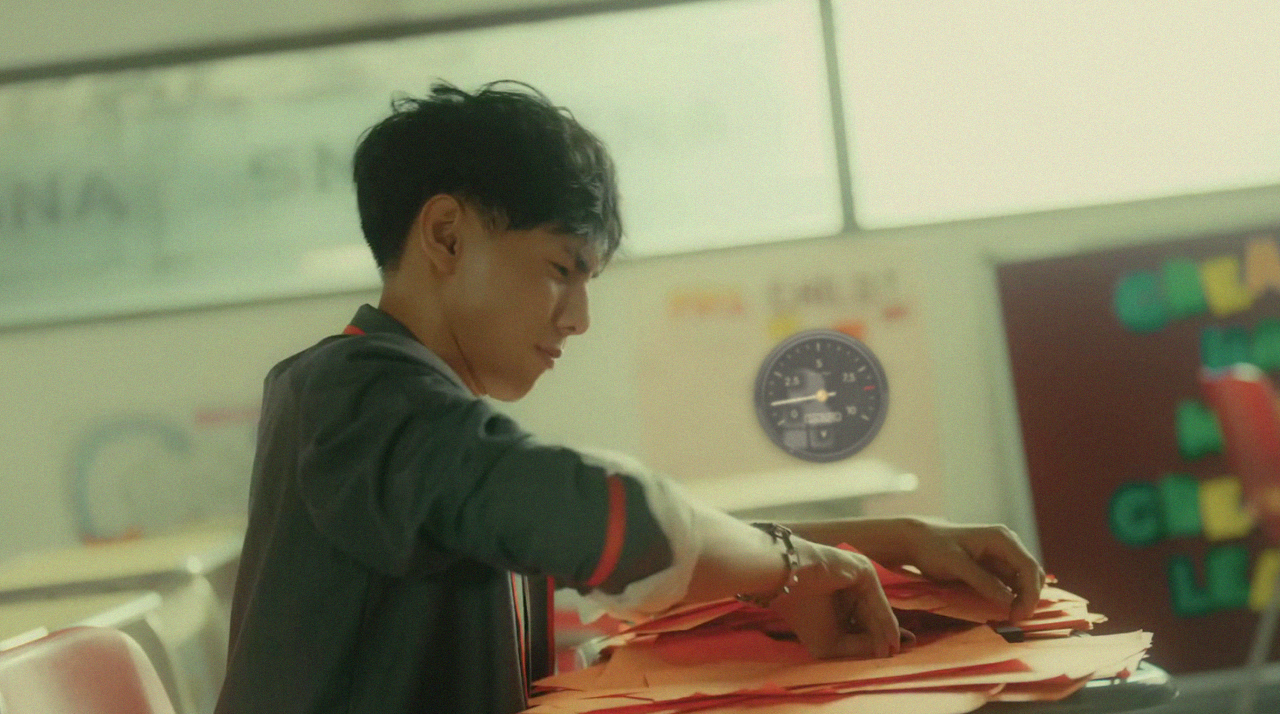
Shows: 1 (V)
